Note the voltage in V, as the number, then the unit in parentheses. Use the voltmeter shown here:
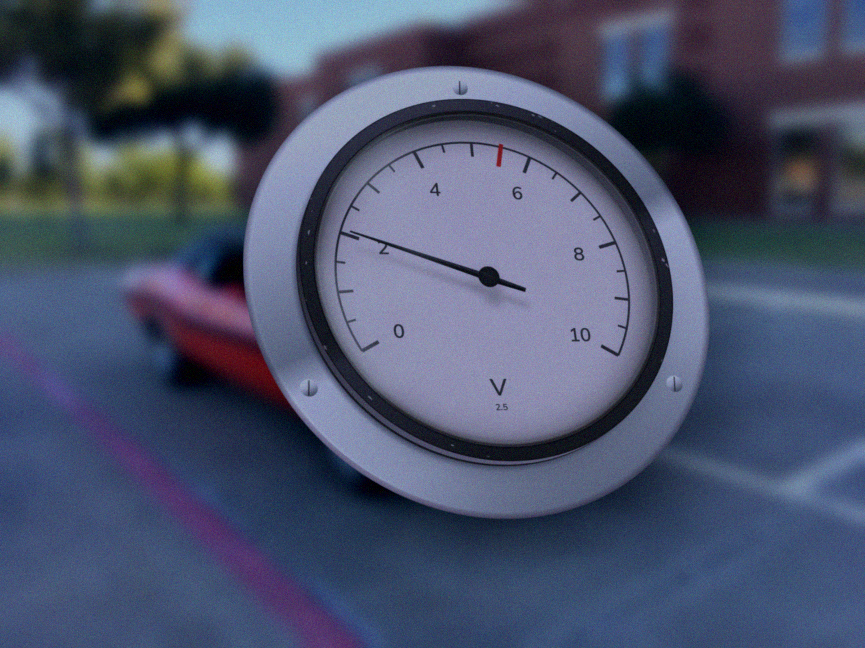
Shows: 2 (V)
